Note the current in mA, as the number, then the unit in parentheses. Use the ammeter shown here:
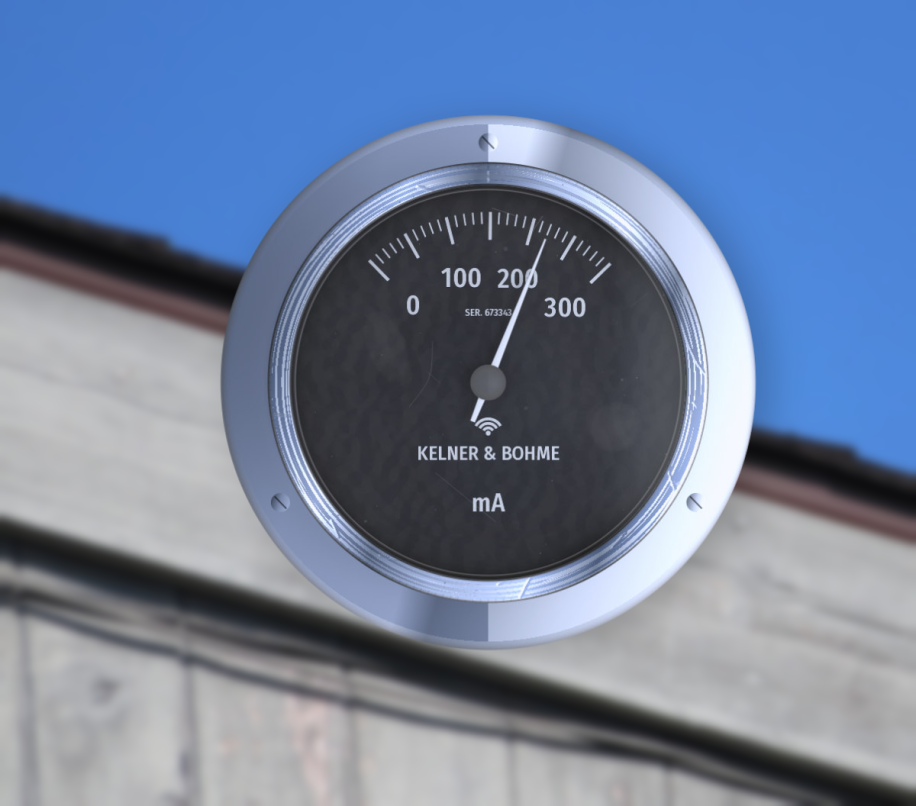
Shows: 220 (mA)
